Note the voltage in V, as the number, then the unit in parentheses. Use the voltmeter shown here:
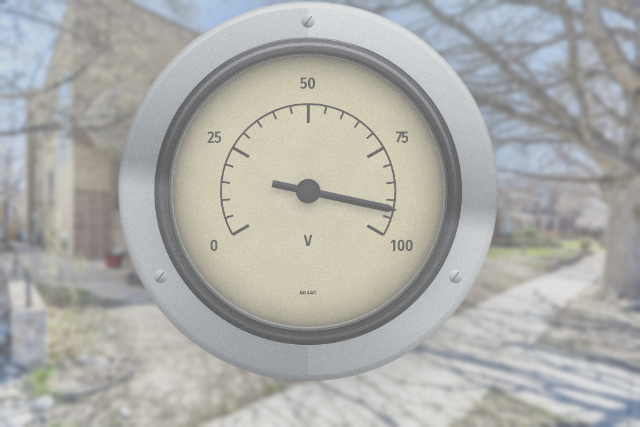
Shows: 92.5 (V)
